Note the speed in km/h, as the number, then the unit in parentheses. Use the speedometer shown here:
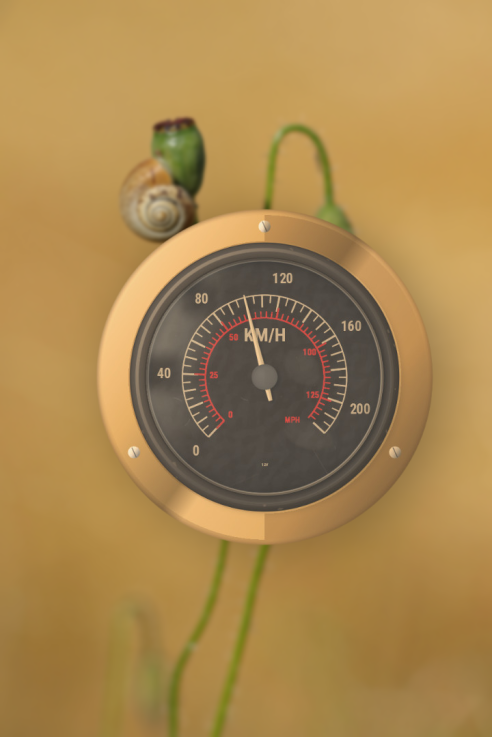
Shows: 100 (km/h)
